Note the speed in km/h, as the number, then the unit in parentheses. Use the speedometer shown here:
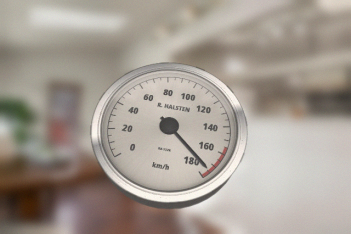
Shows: 175 (km/h)
